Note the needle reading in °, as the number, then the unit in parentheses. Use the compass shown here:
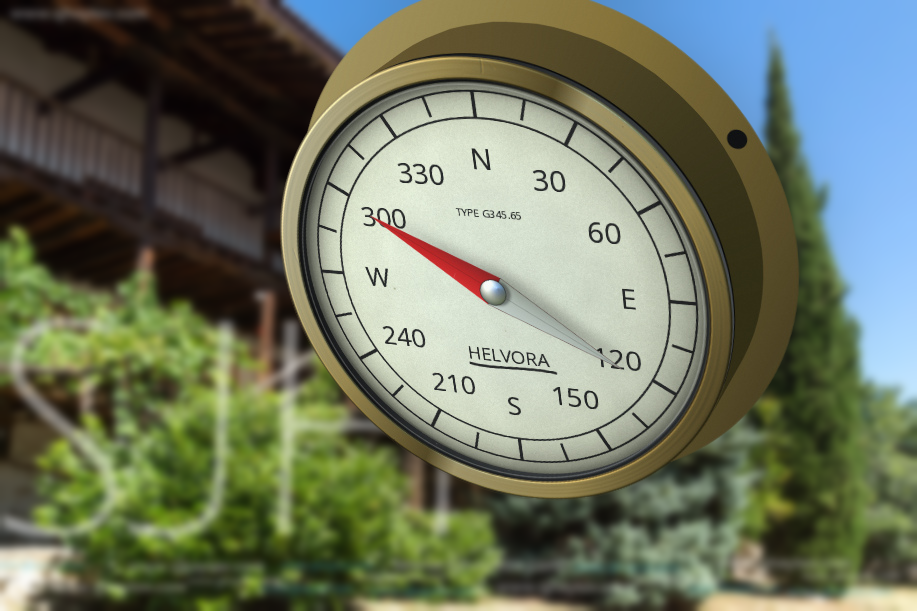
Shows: 300 (°)
